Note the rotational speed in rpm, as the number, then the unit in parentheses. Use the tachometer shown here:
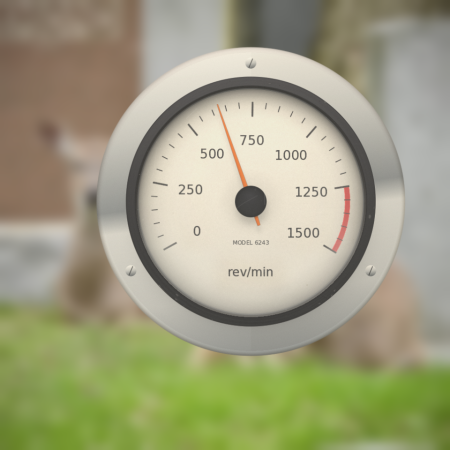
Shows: 625 (rpm)
